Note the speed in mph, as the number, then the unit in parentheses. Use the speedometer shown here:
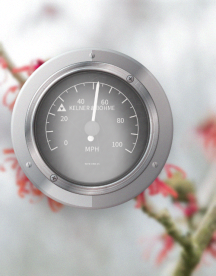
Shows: 52.5 (mph)
